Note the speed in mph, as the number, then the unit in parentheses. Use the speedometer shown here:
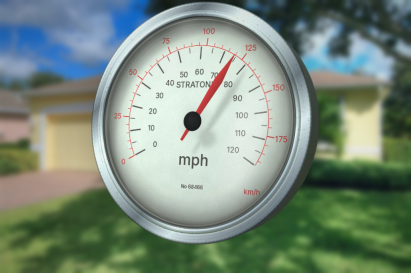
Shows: 75 (mph)
